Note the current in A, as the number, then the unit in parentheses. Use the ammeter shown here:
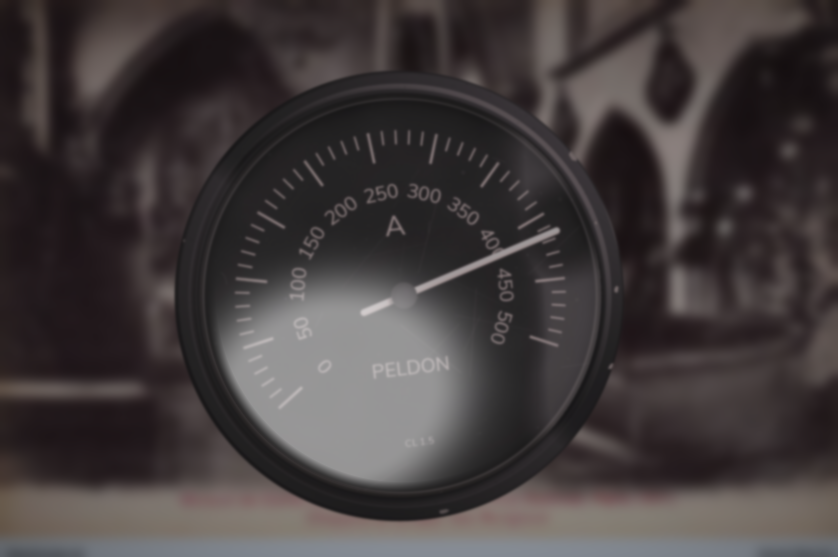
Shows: 415 (A)
